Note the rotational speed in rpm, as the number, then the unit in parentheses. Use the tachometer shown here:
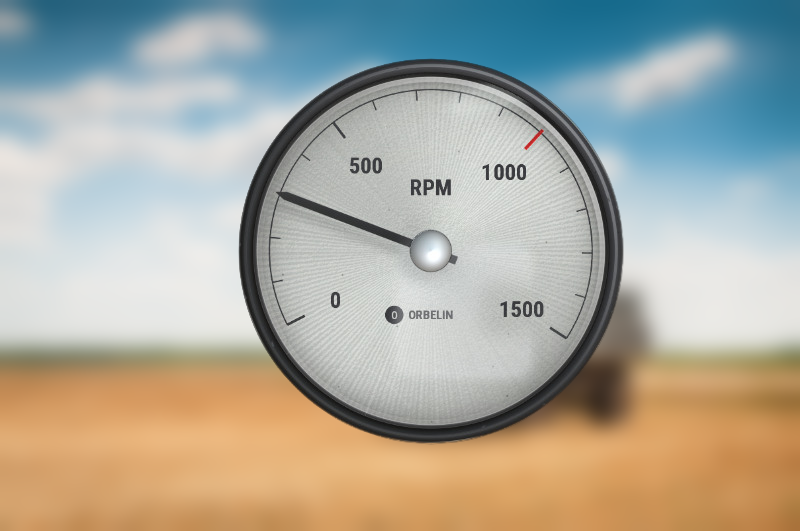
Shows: 300 (rpm)
